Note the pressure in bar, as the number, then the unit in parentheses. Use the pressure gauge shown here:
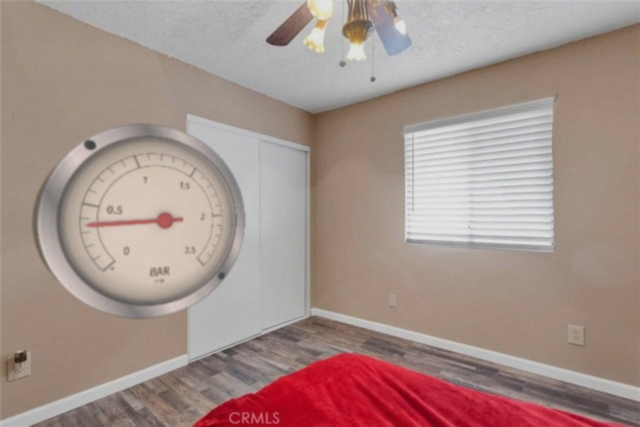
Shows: 0.35 (bar)
